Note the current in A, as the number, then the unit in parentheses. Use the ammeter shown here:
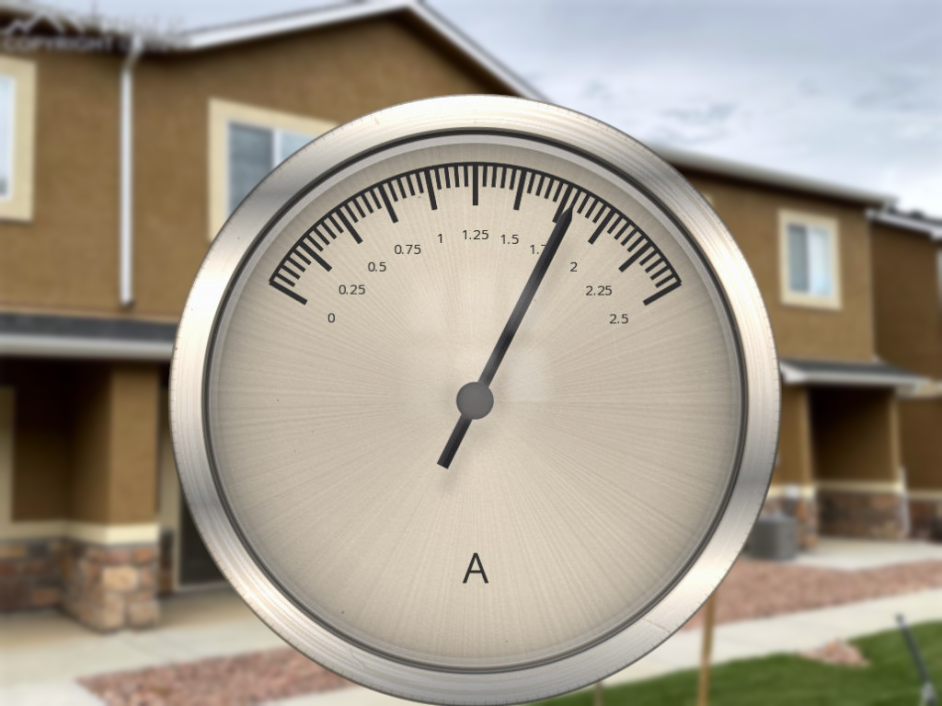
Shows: 1.8 (A)
